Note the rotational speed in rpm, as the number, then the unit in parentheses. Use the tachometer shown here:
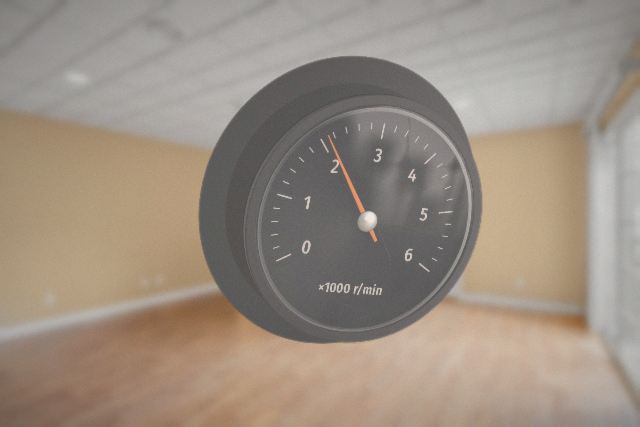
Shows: 2100 (rpm)
